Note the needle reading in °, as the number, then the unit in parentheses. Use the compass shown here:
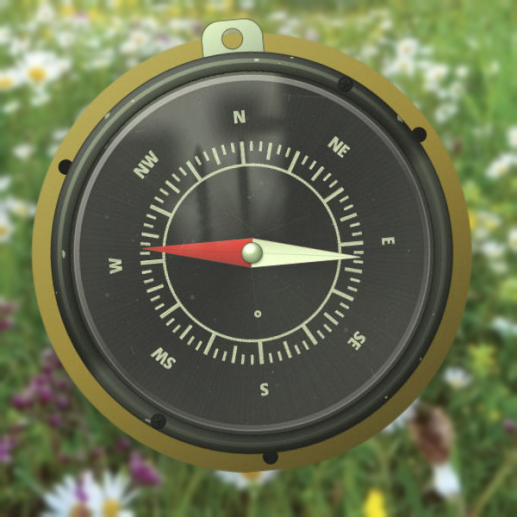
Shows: 277.5 (°)
